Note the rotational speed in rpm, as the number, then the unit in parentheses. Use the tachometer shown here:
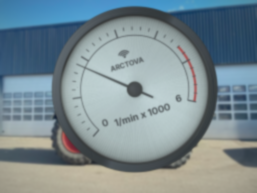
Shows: 1800 (rpm)
